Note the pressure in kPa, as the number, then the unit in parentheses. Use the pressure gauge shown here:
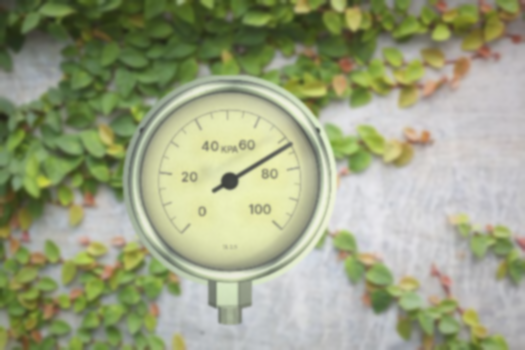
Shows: 72.5 (kPa)
